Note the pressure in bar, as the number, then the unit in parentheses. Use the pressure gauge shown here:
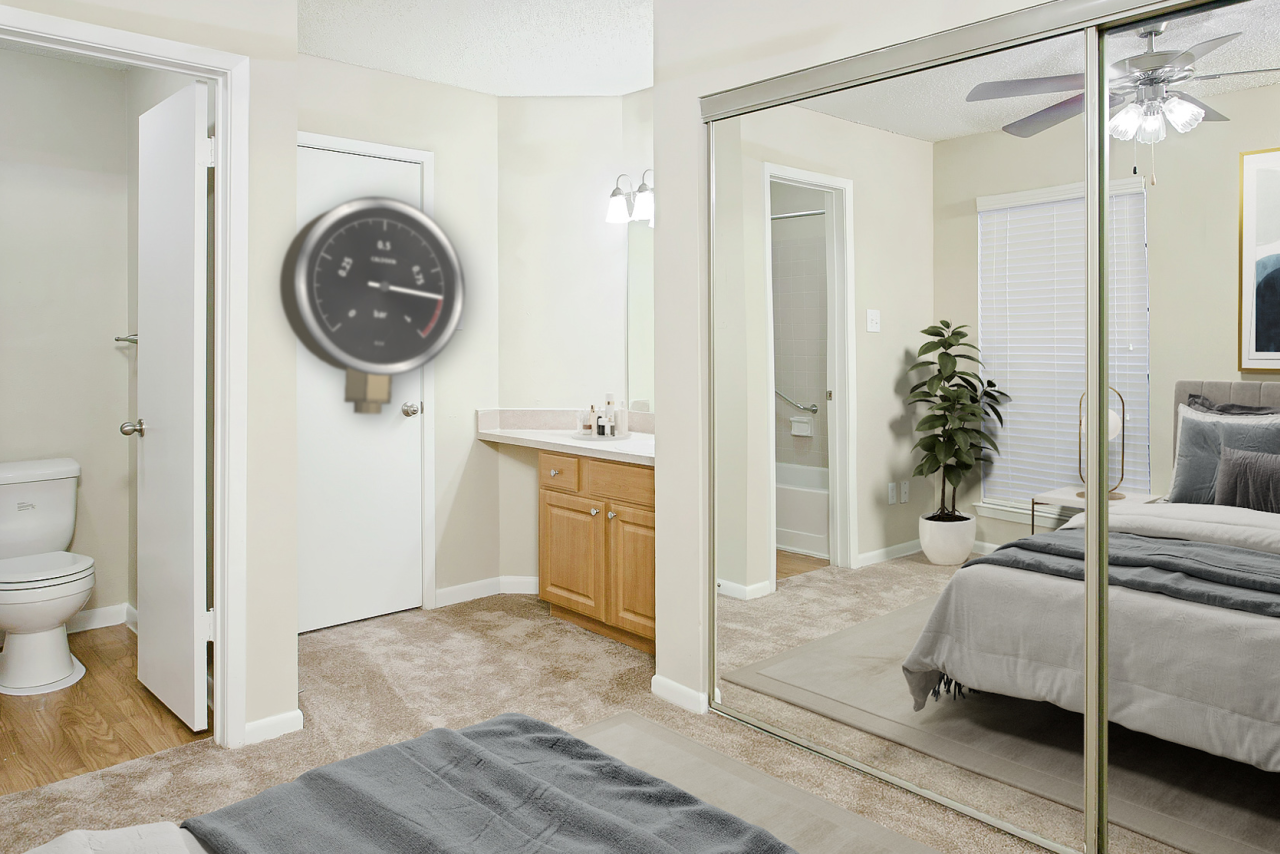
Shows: 0.85 (bar)
